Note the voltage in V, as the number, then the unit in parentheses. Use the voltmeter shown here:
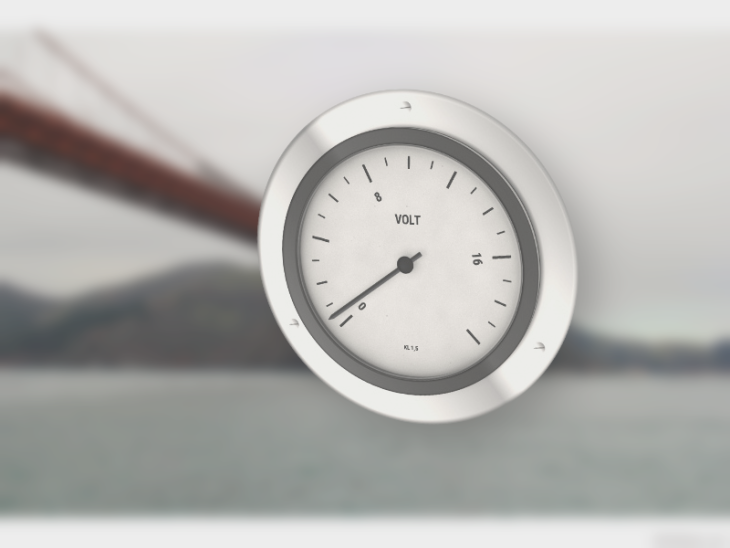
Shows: 0.5 (V)
